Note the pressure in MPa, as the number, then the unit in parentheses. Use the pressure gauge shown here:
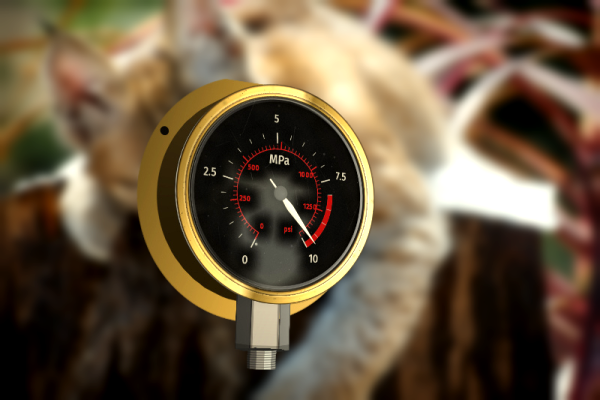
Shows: 9.75 (MPa)
